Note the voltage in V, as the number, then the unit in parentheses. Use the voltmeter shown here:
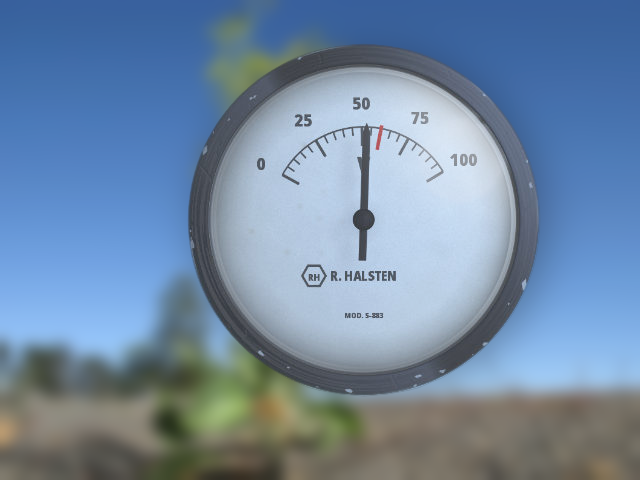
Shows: 52.5 (V)
